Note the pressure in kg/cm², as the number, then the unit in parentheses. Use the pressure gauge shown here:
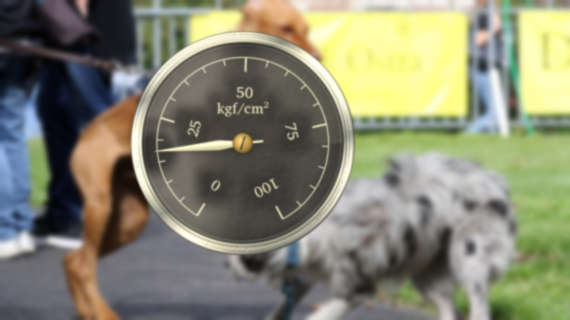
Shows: 17.5 (kg/cm²)
